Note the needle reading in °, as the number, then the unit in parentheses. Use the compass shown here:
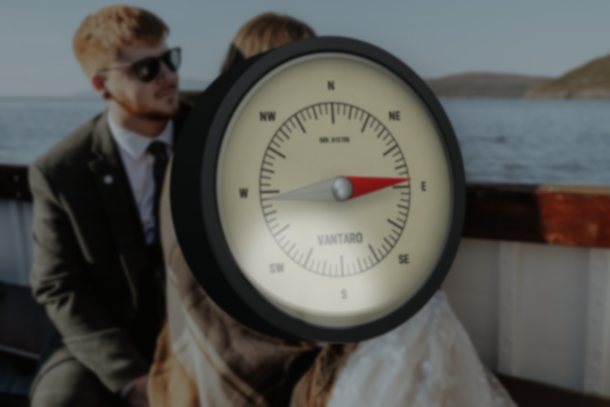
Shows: 85 (°)
